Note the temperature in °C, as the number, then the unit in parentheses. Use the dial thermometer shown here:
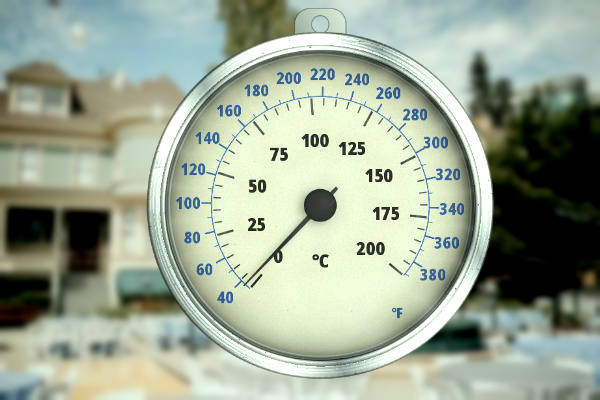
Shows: 2.5 (°C)
